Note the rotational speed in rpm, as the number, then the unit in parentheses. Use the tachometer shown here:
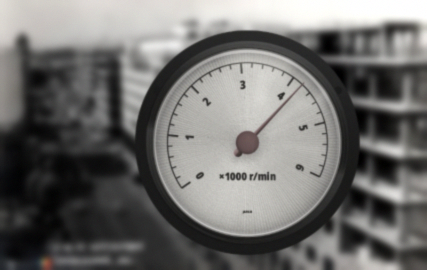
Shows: 4200 (rpm)
